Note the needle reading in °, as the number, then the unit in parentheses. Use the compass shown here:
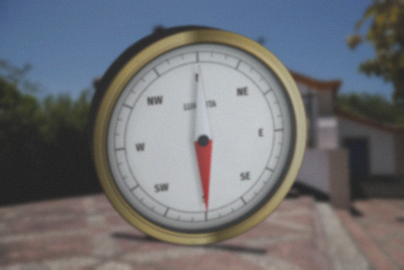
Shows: 180 (°)
